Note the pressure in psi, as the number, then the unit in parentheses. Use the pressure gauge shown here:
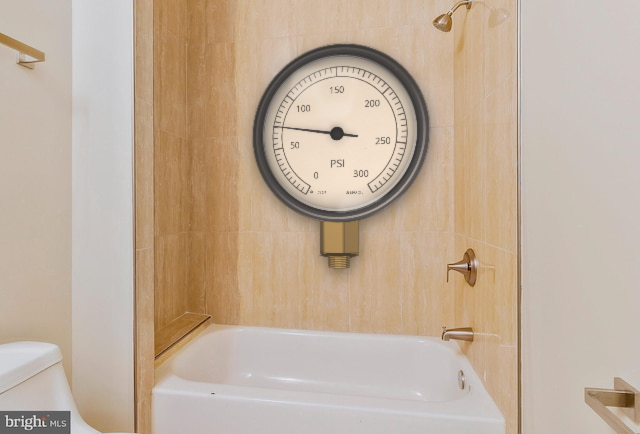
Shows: 70 (psi)
